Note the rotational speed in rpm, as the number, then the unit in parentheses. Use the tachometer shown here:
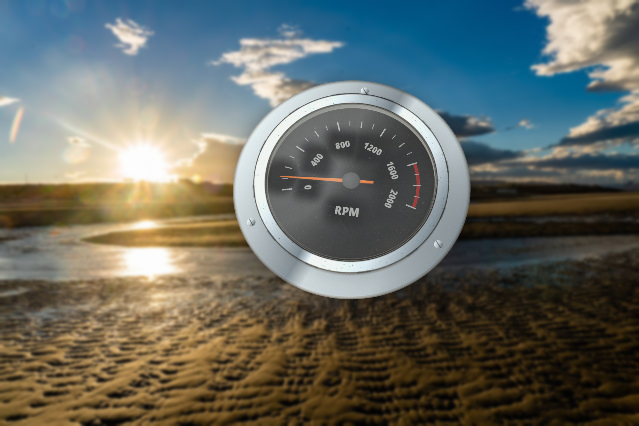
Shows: 100 (rpm)
